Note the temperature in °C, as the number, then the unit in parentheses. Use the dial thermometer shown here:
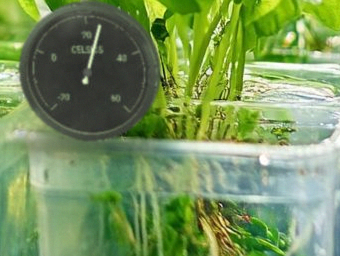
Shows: 25 (°C)
